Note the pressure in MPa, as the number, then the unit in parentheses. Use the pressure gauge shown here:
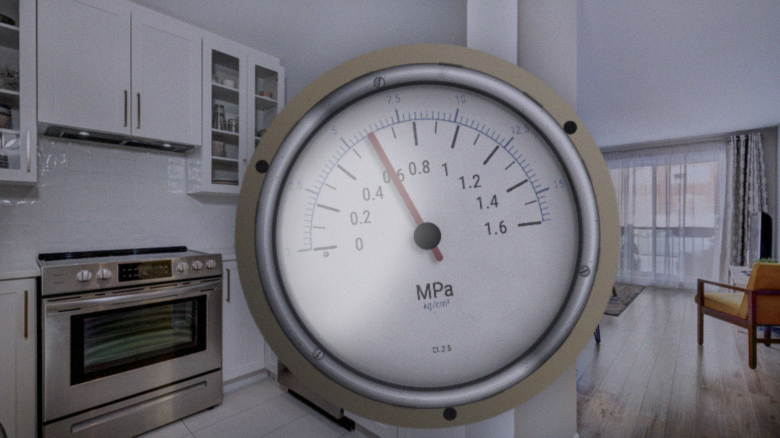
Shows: 0.6 (MPa)
